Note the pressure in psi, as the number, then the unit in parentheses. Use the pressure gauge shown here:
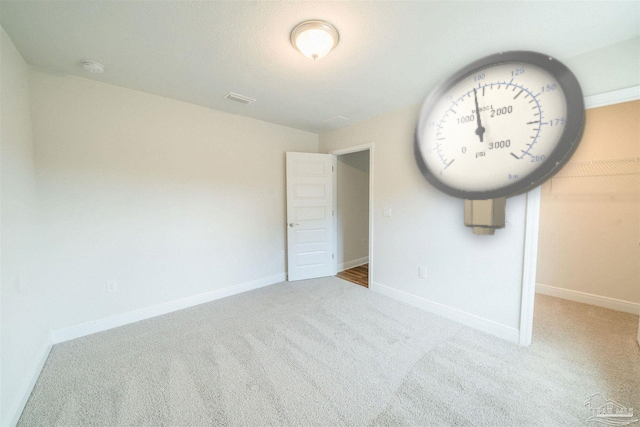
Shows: 1400 (psi)
